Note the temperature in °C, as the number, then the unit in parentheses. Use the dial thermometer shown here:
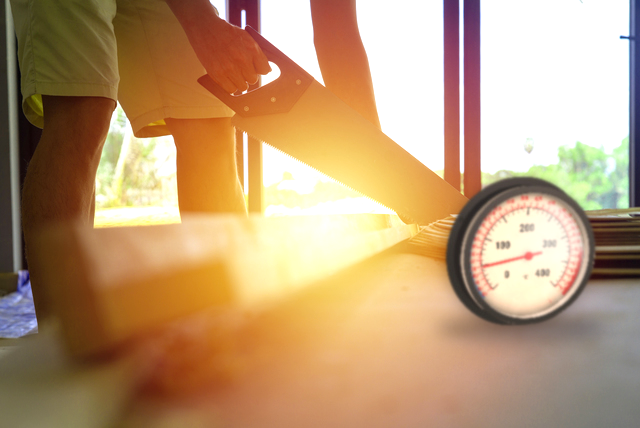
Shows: 50 (°C)
